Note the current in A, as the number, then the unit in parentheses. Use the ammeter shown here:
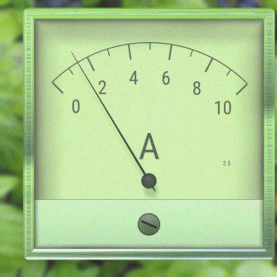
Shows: 1.5 (A)
